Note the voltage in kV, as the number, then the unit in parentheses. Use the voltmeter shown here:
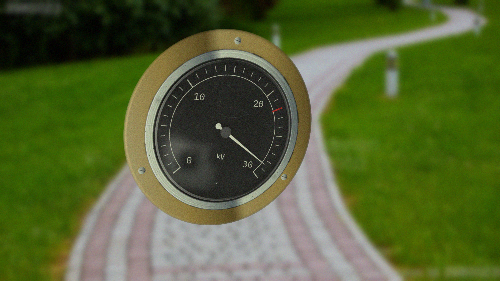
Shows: 28.5 (kV)
